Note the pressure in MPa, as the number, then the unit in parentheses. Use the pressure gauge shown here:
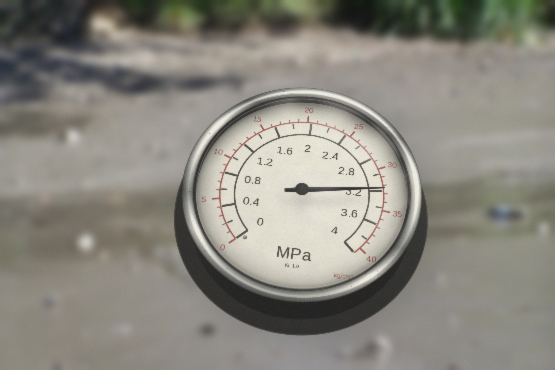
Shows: 3.2 (MPa)
